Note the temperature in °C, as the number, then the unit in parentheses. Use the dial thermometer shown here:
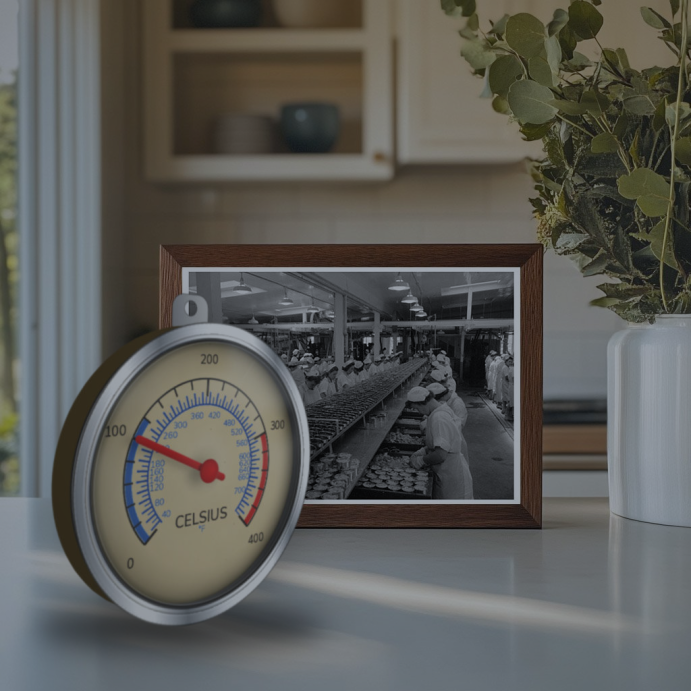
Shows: 100 (°C)
